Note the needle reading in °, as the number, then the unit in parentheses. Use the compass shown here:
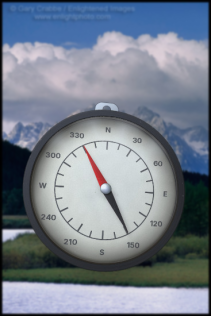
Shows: 330 (°)
